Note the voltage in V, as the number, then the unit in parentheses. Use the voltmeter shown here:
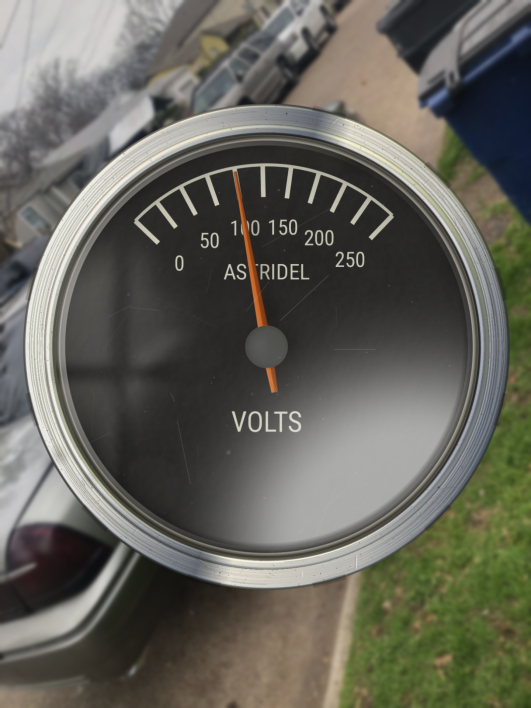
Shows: 100 (V)
